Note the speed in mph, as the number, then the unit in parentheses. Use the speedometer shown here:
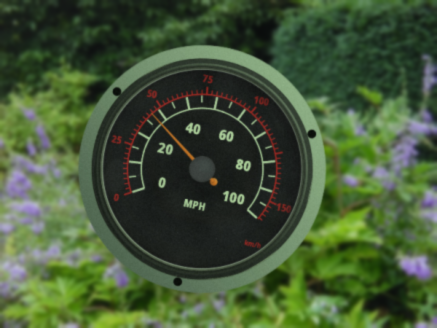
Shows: 27.5 (mph)
